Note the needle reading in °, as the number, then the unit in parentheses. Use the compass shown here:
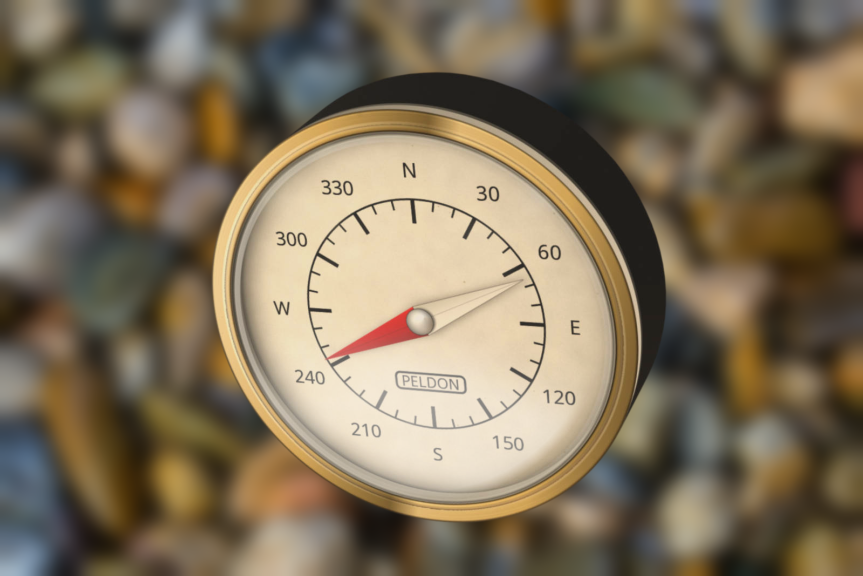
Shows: 245 (°)
